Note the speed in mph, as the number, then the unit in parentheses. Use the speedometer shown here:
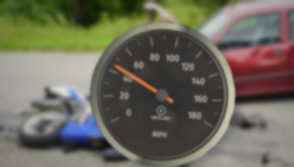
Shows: 45 (mph)
